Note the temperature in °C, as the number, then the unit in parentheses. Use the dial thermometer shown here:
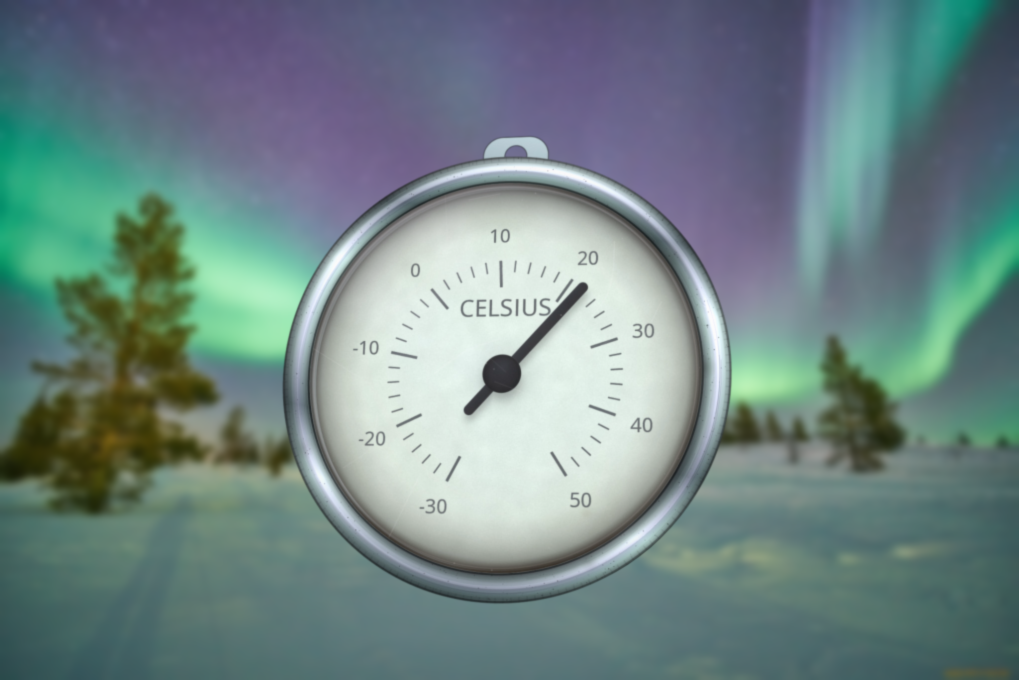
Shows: 22 (°C)
